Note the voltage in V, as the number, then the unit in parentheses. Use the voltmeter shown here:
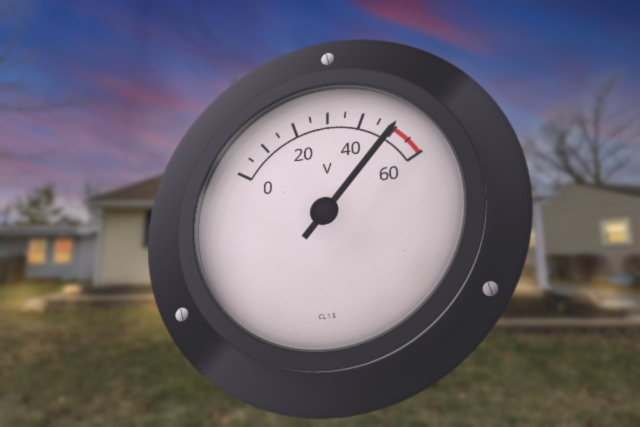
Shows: 50 (V)
